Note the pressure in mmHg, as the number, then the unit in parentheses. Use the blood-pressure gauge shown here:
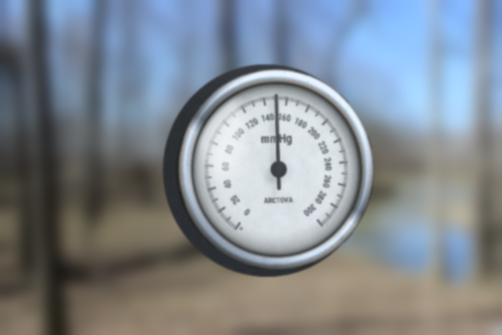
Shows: 150 (mmHg)
